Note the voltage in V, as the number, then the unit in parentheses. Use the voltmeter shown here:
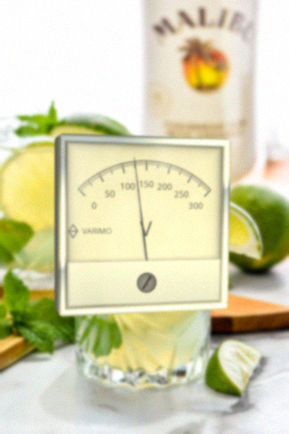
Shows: 125 (V)
